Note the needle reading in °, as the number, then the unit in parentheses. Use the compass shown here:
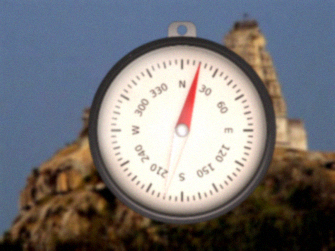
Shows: 15 (°)
